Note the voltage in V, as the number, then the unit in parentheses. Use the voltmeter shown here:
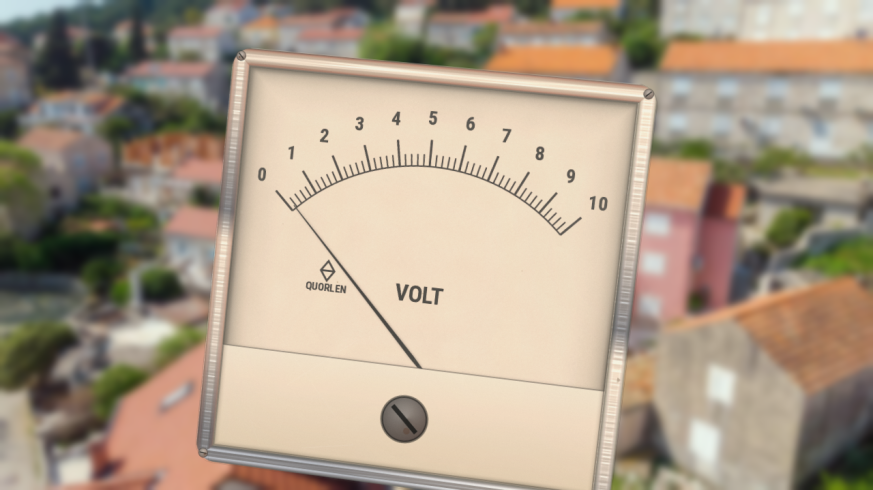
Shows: 0.2 (V)
